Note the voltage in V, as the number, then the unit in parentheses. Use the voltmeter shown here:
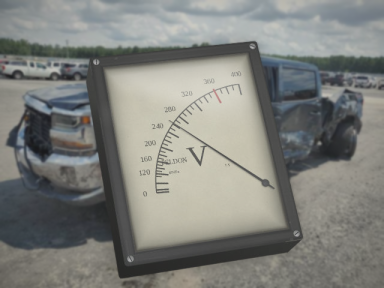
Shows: 260 (V)
